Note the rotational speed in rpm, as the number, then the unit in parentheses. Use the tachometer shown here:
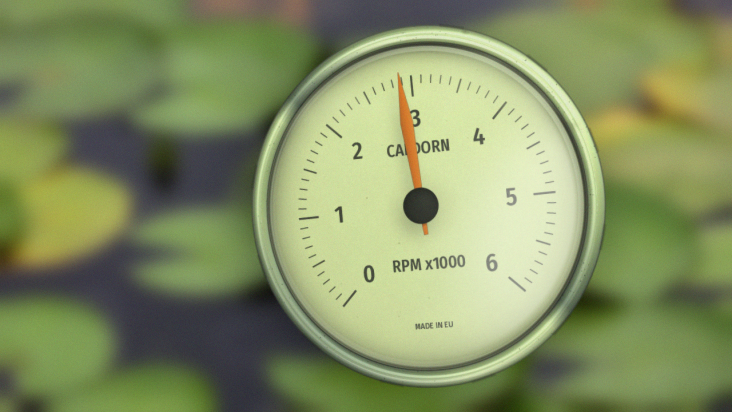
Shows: 2900 (rpm)
